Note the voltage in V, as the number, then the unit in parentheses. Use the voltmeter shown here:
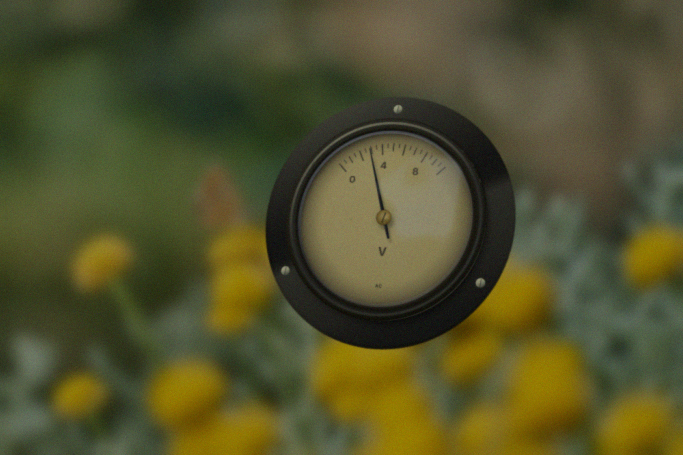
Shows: 3 (V)
